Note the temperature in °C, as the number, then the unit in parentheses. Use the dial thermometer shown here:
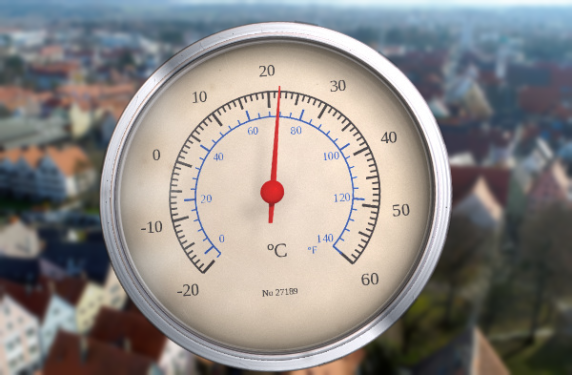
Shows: 22 (°C)
